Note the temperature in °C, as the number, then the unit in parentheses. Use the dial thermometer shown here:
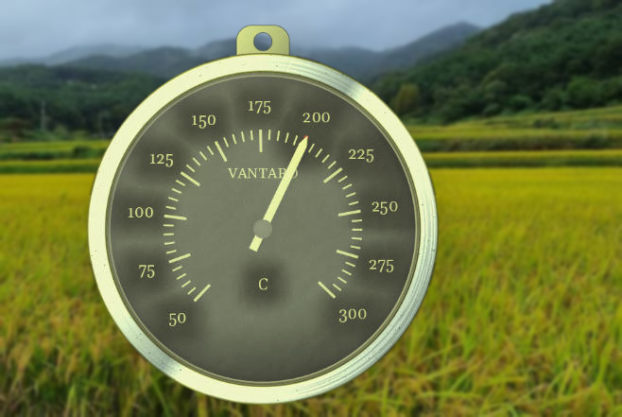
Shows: 200 (°C)
